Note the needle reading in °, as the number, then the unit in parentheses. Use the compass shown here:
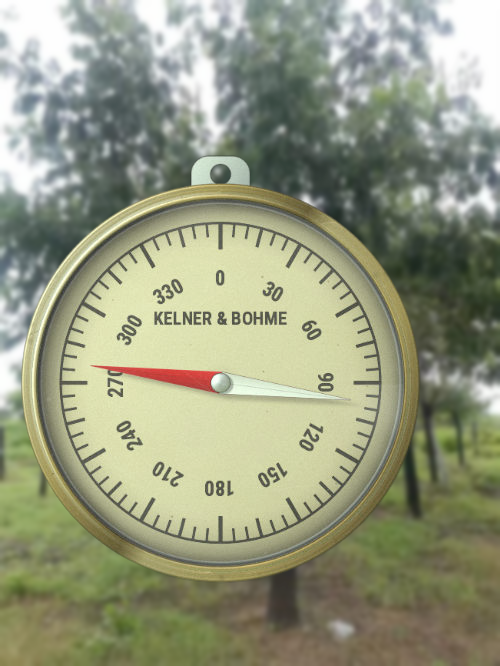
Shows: 277.5 (°)
